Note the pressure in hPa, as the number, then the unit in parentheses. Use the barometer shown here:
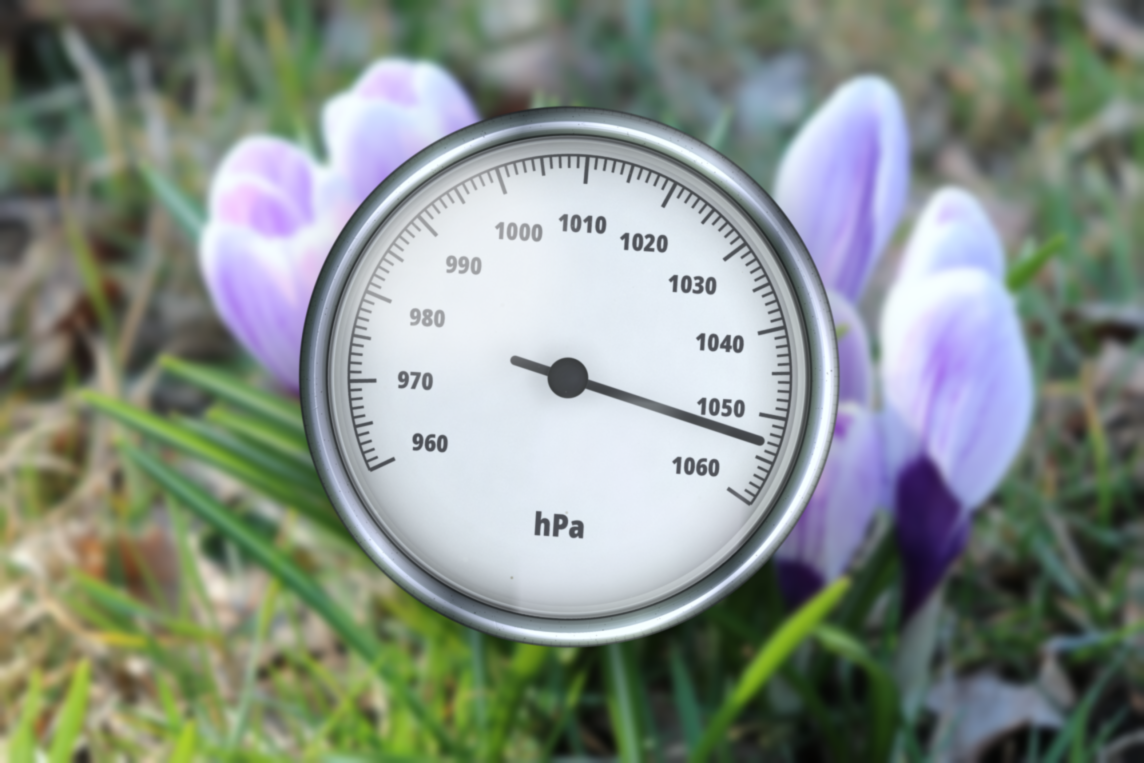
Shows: 1053 (hPa)
